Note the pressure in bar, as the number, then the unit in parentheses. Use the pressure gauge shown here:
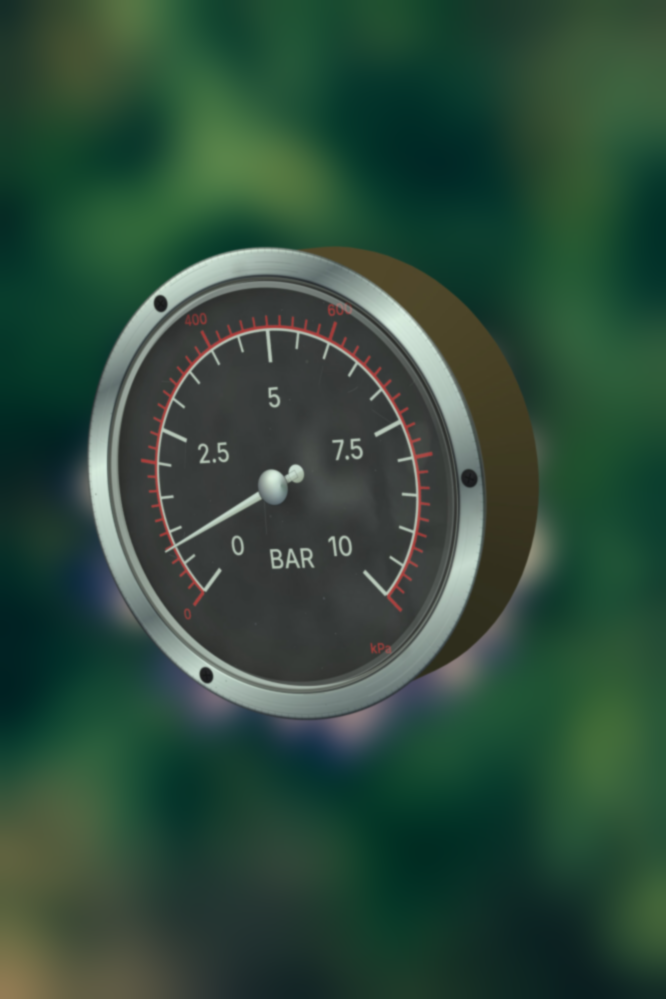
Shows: 0.75 (bar)
